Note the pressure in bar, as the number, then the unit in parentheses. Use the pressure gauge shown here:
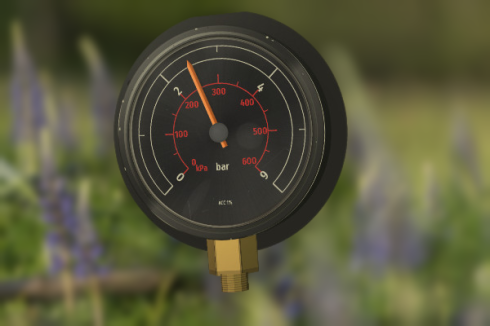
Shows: 2.5 (bar)
